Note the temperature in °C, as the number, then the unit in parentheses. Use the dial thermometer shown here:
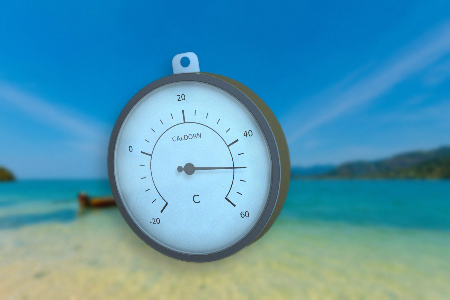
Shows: 48 (°C)
